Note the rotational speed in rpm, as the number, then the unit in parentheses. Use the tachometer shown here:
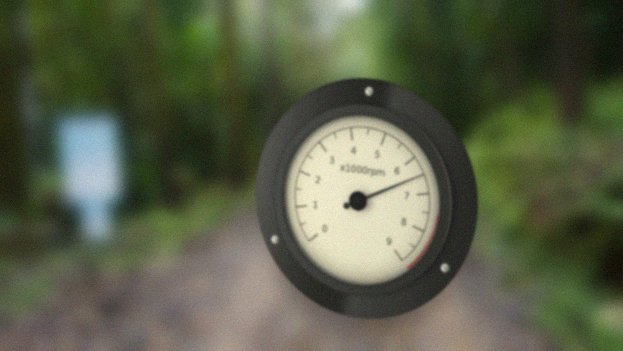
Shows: 6500 (rpm)
